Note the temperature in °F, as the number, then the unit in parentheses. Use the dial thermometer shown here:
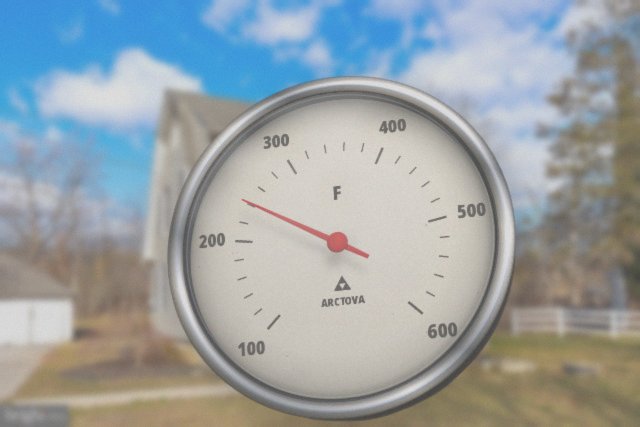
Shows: 240 (°F)
